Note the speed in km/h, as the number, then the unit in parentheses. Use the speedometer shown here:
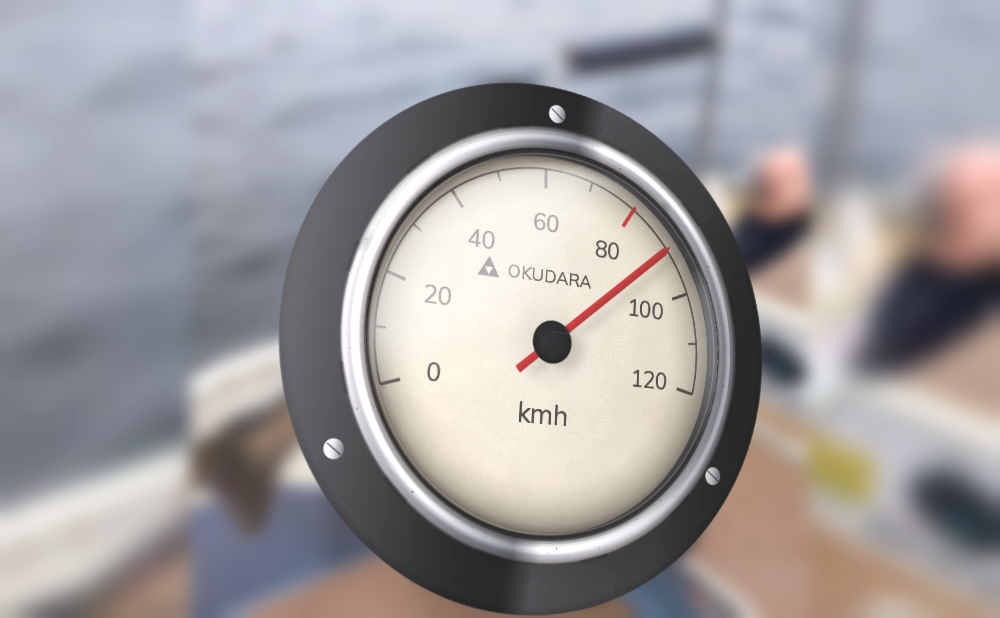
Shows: 90 (km/h)
